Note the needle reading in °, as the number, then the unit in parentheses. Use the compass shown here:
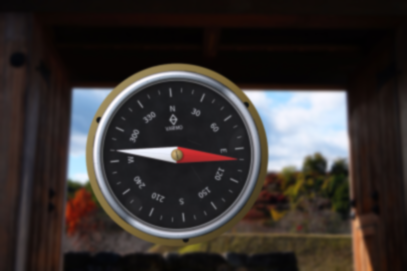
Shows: 100 (°)
